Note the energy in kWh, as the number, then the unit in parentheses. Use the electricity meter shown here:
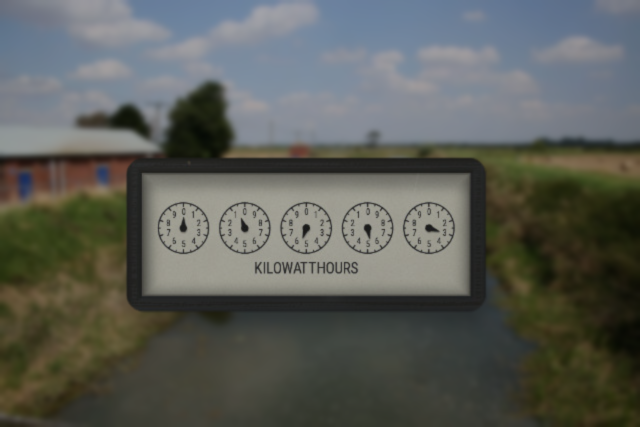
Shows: 553 (kWh)
